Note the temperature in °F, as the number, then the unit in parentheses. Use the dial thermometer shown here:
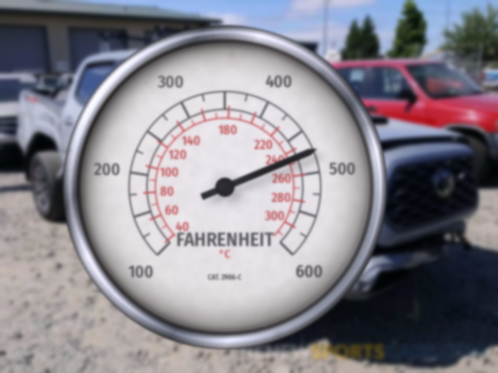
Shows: 475 (°F)
